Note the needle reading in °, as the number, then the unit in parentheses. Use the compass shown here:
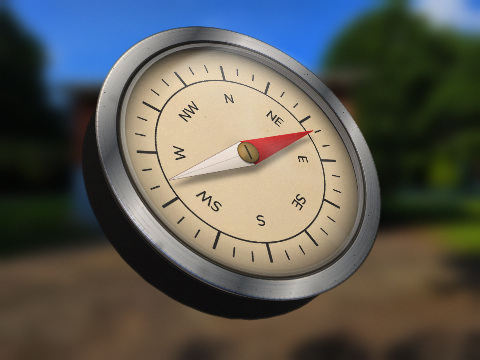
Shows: 70 (°)
